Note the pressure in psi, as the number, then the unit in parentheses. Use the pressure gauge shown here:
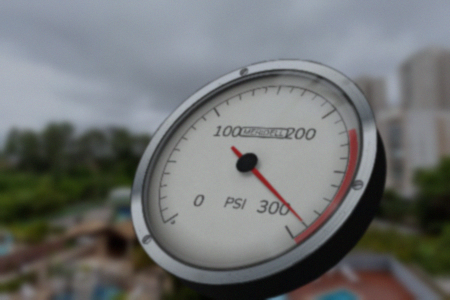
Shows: 290 (psi)
